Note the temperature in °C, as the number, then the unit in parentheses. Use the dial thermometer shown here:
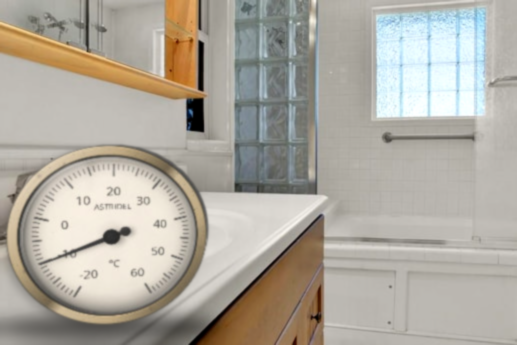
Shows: -10 (°C)
